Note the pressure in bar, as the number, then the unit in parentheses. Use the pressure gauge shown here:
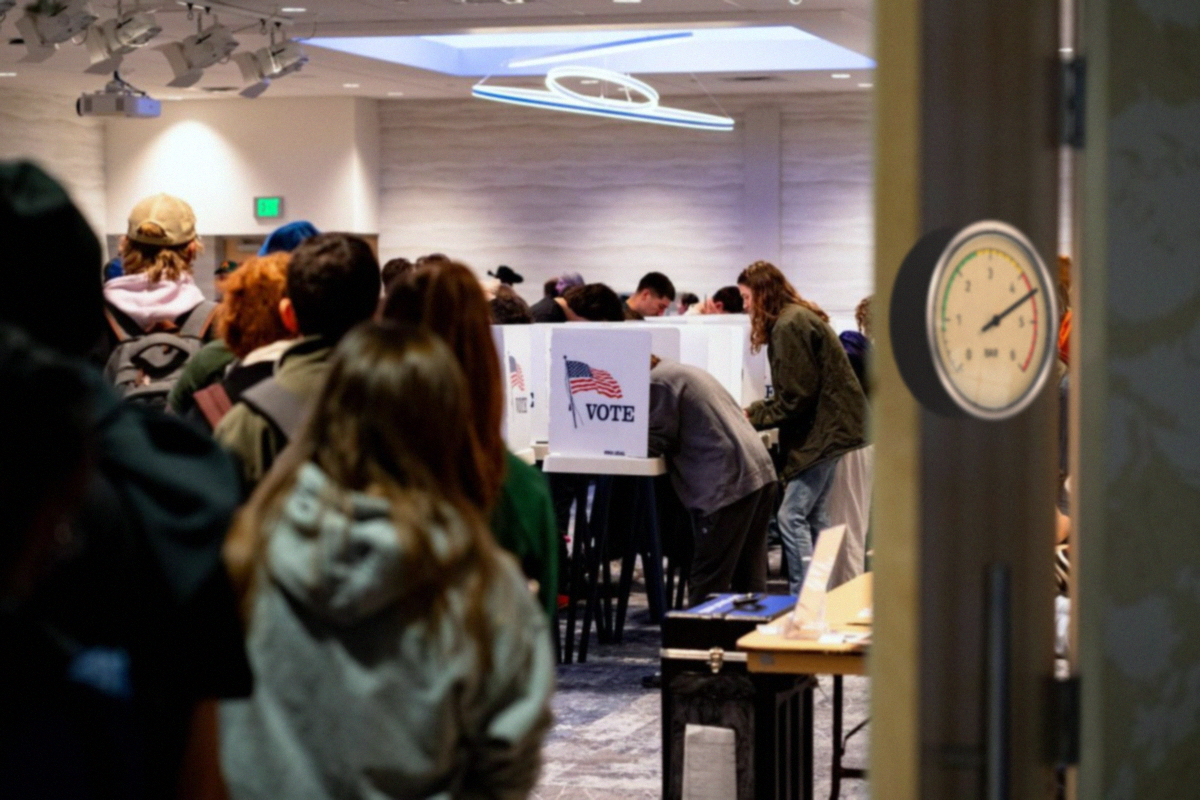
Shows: 4.4 (bar)
